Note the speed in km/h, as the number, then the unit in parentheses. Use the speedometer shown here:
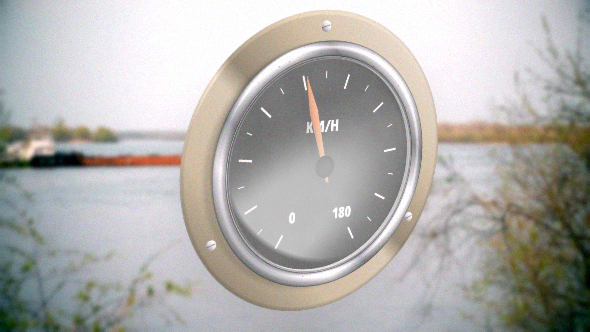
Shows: 80 (km/h)
